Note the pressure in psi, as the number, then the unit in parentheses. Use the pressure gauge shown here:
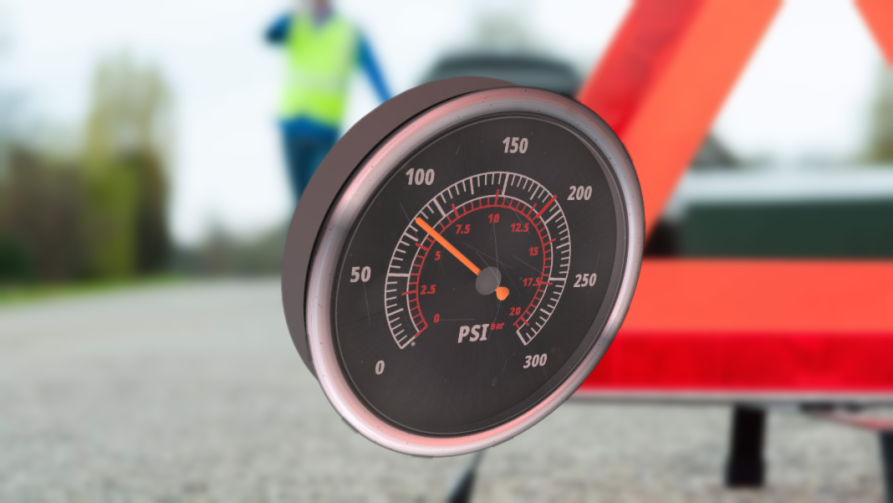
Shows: 85 (psi)
